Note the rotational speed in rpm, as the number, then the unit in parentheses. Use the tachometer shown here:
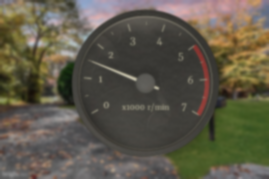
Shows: 1500 (rpm)
